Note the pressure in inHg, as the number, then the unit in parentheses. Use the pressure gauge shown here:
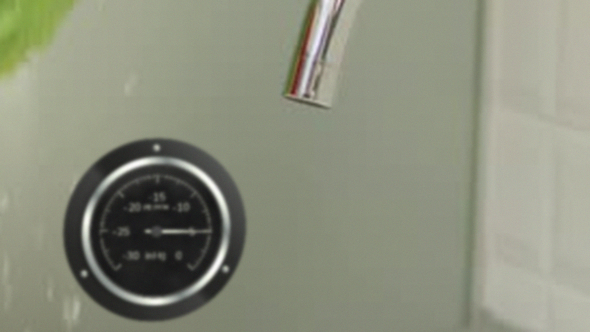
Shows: -5 (inHg)
